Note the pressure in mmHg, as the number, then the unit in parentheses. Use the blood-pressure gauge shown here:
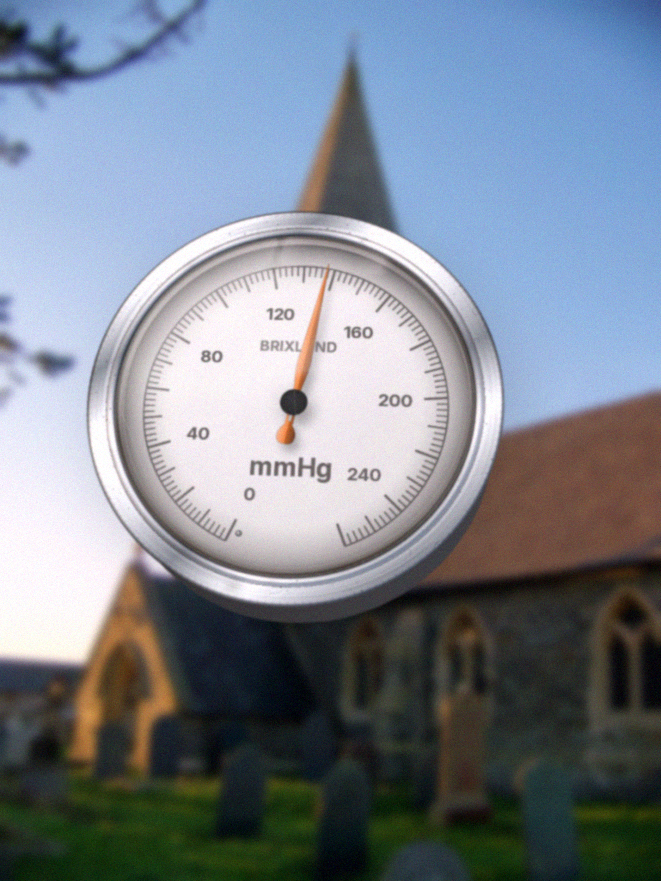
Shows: 138 (mmHg)
